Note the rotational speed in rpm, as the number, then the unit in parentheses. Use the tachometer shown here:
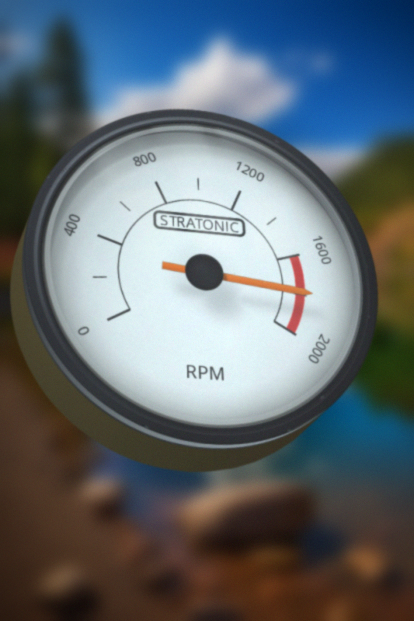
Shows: 1800 (rpm)
